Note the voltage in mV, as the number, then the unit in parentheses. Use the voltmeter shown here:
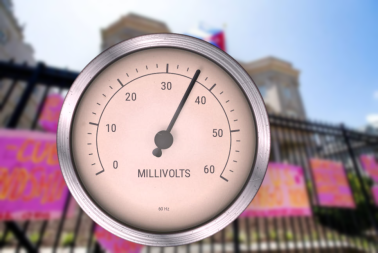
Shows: 36 (mV)
